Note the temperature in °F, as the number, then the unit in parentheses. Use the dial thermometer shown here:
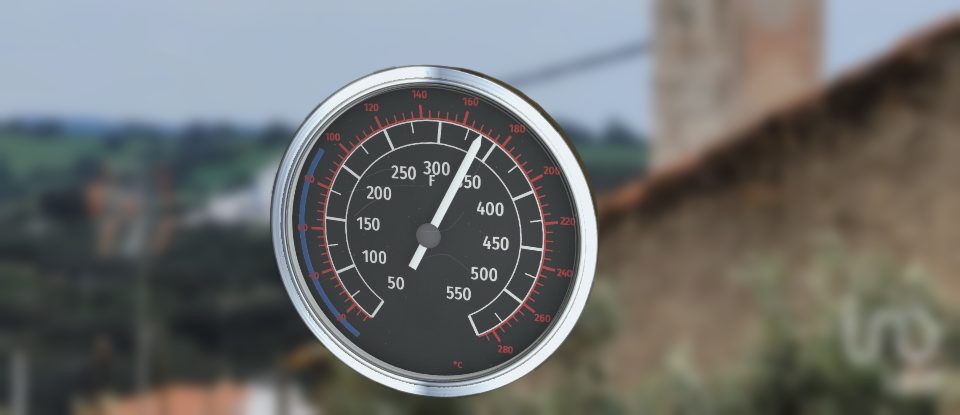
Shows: 337.5 (°F)
